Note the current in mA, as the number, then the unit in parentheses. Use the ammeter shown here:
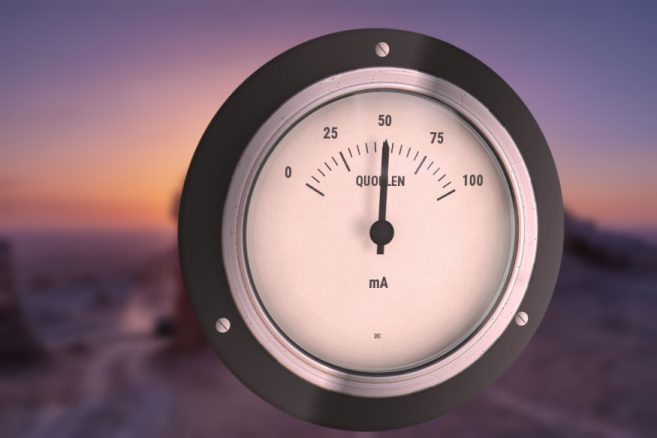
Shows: 50 (mA)
